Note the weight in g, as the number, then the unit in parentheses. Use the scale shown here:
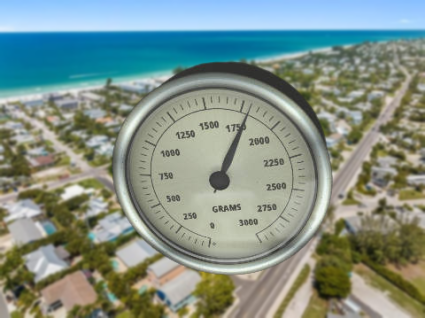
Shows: 1800 (g)
